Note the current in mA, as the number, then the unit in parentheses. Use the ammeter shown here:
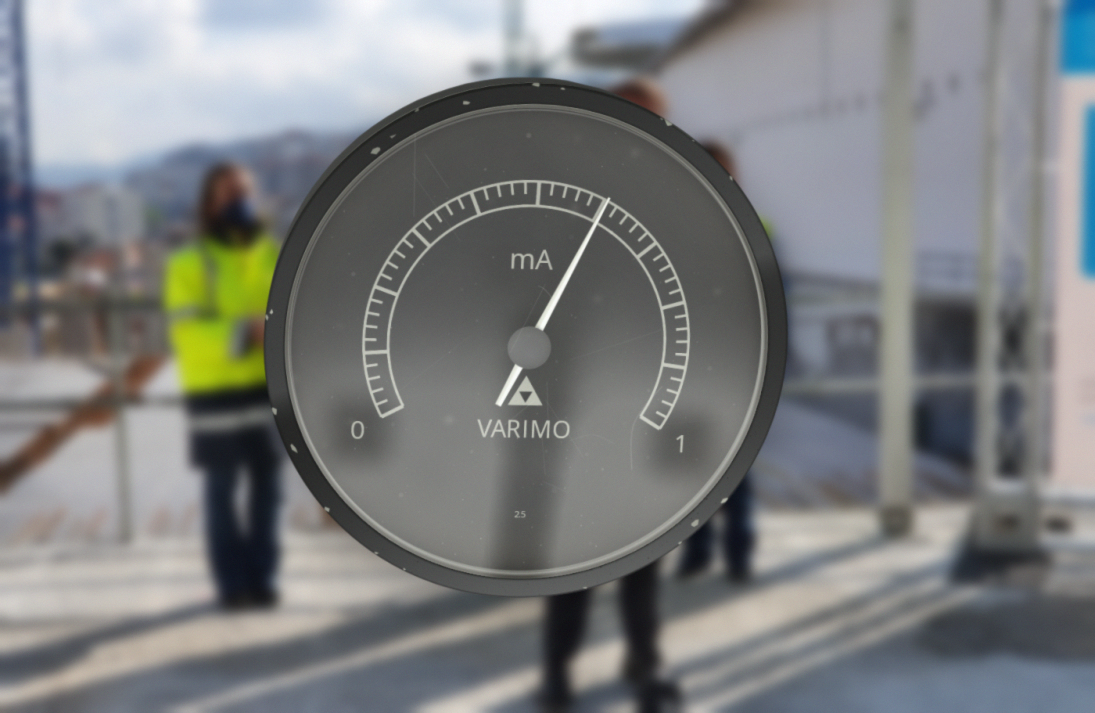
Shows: 0.6 (mA)
